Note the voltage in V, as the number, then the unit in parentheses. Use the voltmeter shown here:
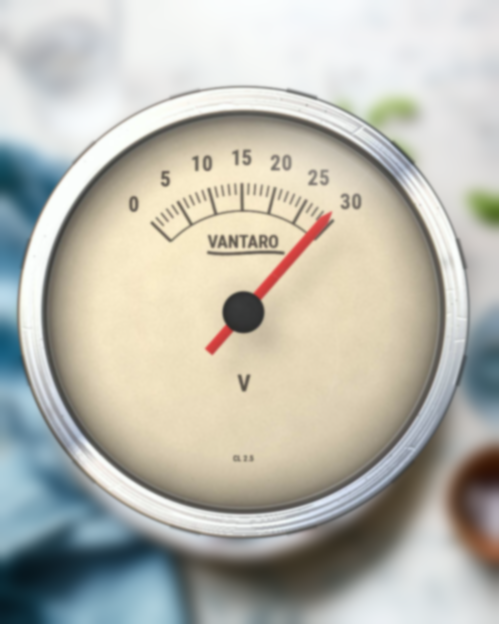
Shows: 29 (V)
